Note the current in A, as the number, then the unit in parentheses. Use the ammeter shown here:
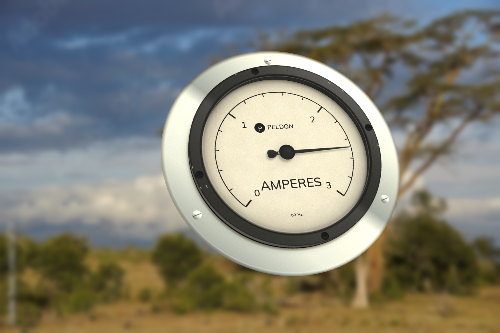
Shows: 2.5 (A)
